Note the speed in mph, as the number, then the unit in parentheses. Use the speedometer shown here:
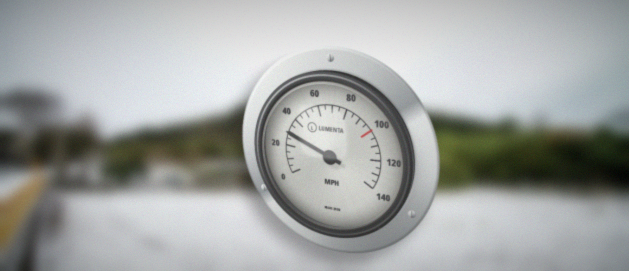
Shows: 30 (mph)
